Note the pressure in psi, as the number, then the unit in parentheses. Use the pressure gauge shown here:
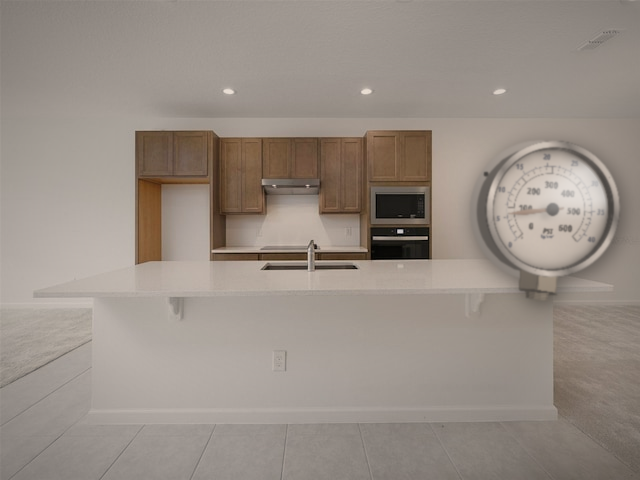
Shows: 80 (psi)
